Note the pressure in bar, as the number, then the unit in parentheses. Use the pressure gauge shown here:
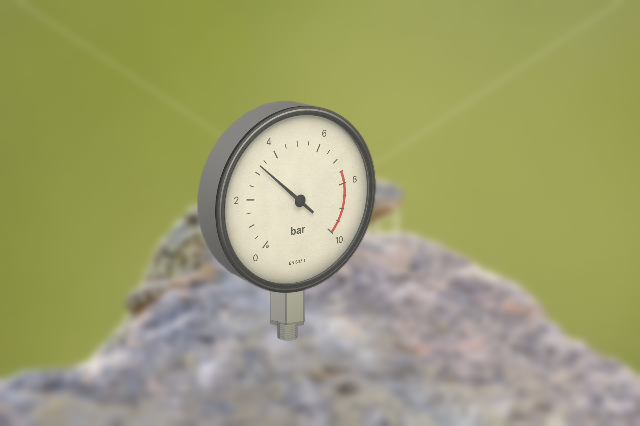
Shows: 3.25 (bar)
